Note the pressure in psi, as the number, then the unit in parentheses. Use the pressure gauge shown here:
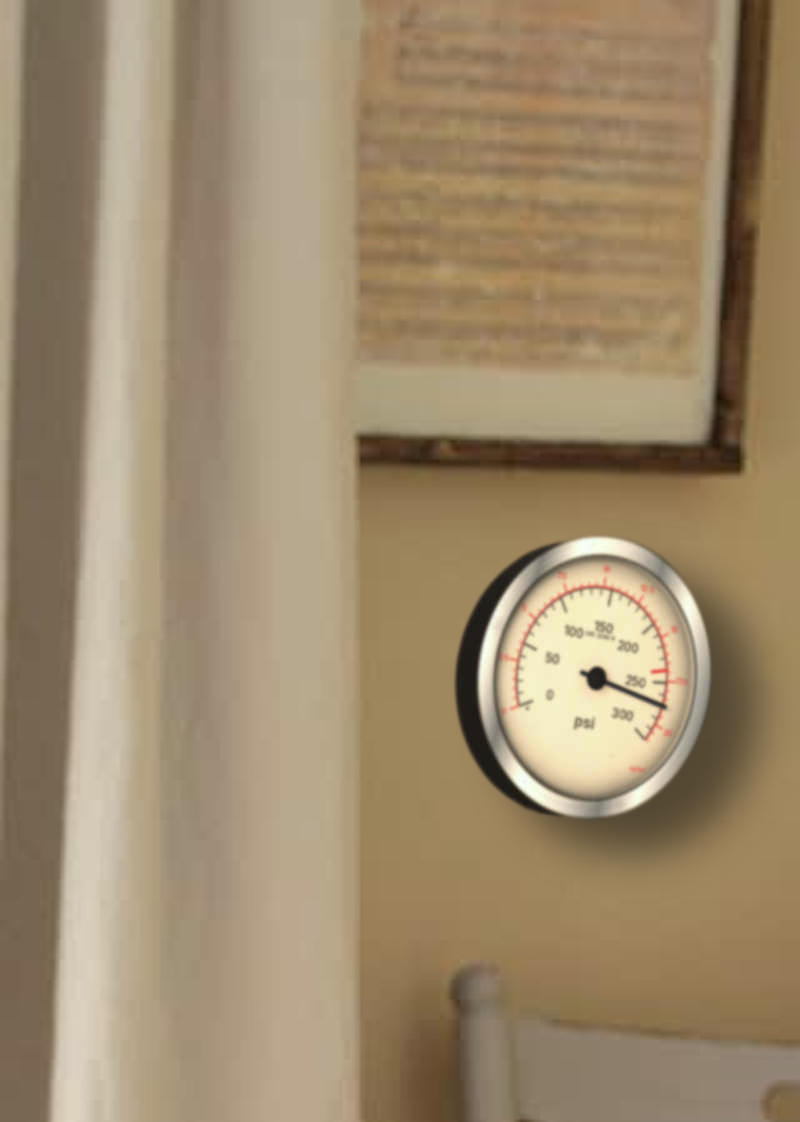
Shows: 270 (psi)
